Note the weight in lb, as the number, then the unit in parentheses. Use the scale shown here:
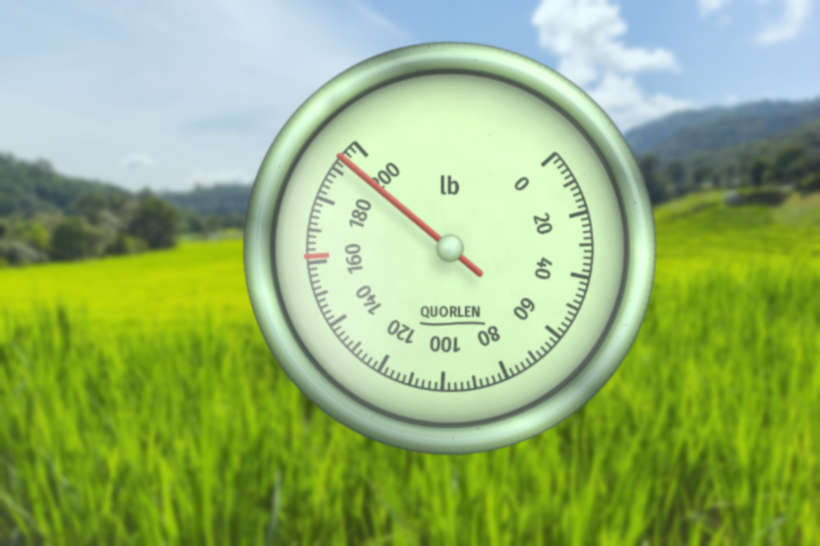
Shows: 194 (lb)
